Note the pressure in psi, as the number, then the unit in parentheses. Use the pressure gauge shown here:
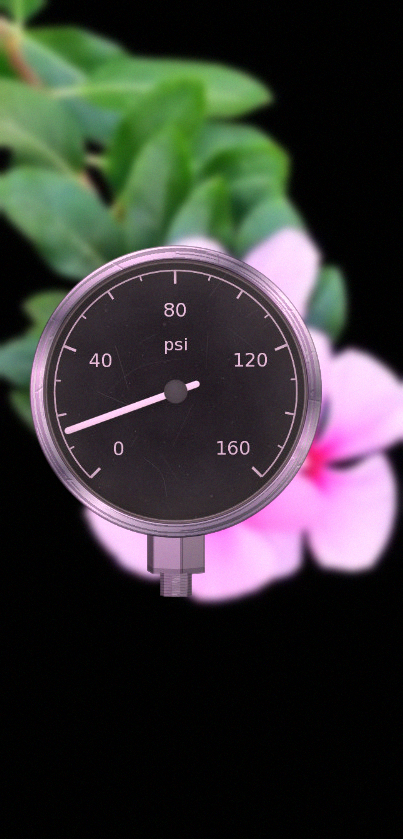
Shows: 15 (psi)
